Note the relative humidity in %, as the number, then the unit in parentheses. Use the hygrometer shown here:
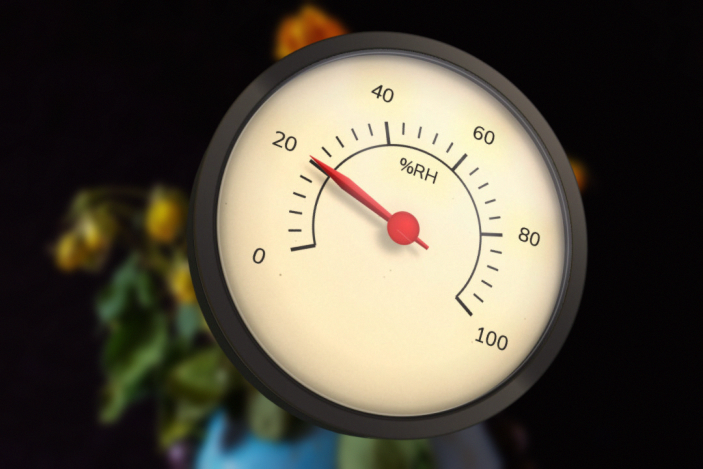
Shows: 20 (%)
